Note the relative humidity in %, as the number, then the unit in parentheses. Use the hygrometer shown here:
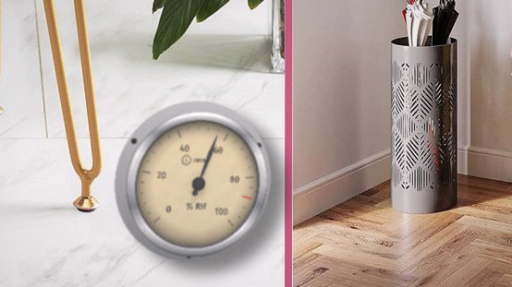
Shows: 56 (%)
